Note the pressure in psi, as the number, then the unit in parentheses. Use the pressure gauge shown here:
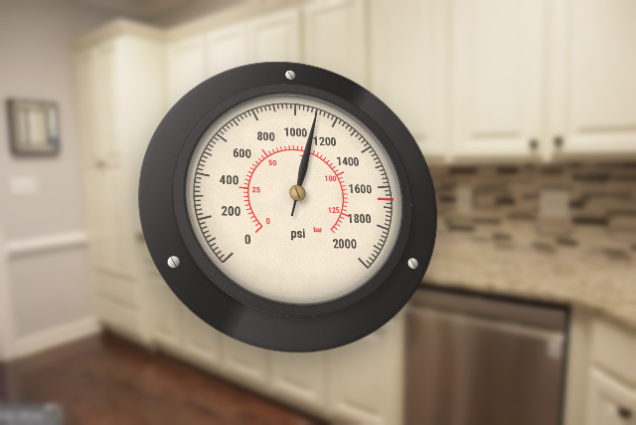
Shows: 1100 (psi)
